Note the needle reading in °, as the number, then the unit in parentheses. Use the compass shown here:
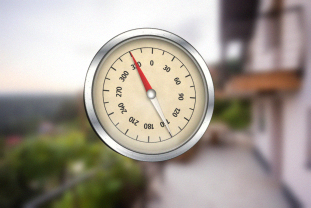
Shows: 330 (°)
